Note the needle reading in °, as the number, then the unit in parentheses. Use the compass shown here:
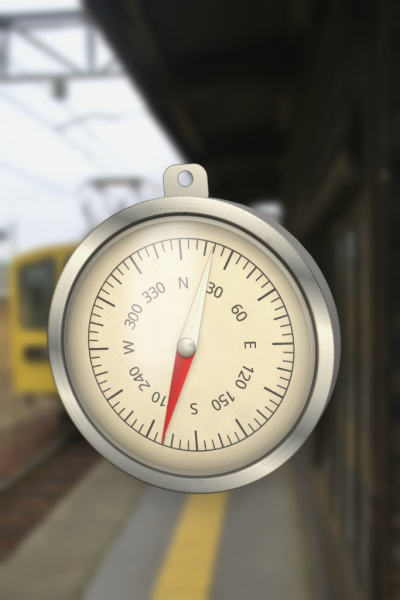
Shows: 200 (°)
